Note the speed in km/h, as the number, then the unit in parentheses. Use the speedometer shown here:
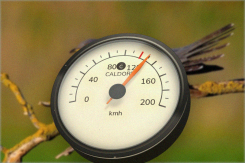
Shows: 130 (km/h)
